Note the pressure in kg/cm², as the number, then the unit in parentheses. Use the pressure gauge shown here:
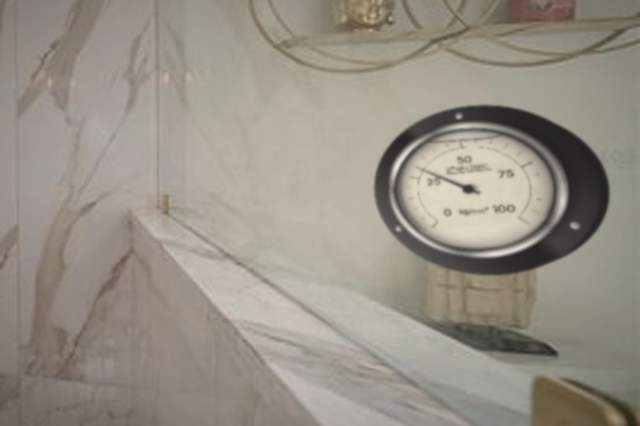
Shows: 30 (kg/cm²)
